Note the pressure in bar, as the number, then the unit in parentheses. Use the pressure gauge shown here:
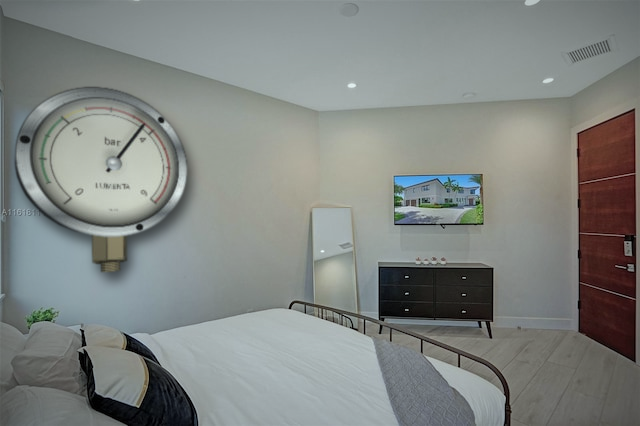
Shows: 3.75 (bar)
